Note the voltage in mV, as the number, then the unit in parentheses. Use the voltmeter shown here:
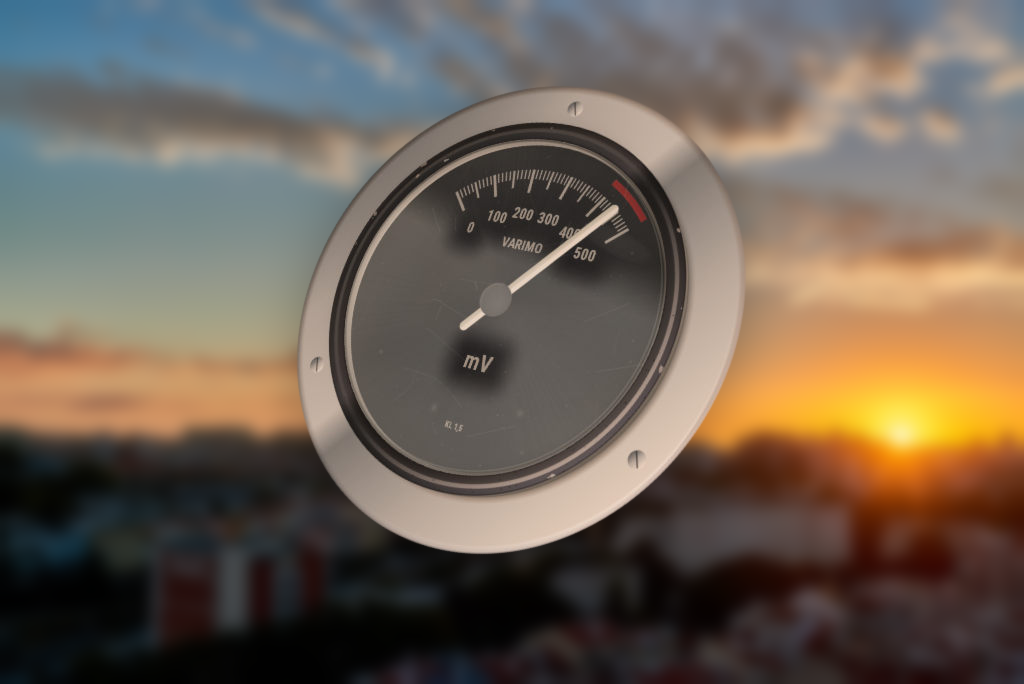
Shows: 450 (mV)
